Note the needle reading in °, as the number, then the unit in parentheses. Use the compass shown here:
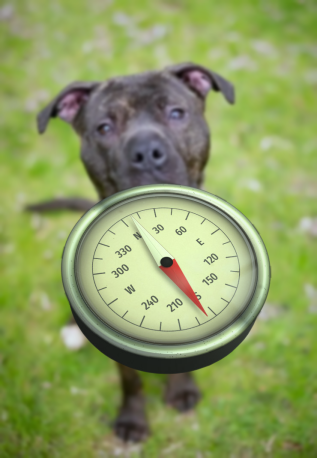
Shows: 187.5 (°)
